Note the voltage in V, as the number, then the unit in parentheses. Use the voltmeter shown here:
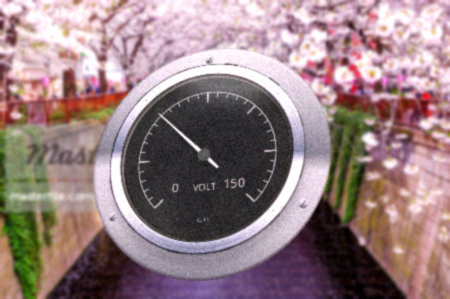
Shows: 50 (V)
